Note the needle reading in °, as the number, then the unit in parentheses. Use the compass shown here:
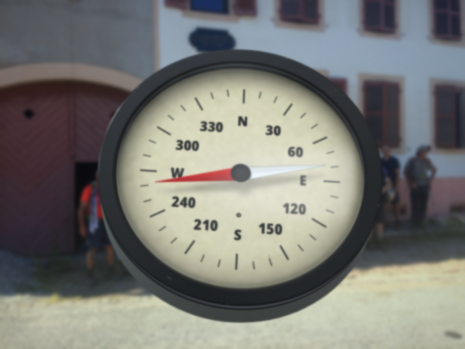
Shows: 260 (°)
